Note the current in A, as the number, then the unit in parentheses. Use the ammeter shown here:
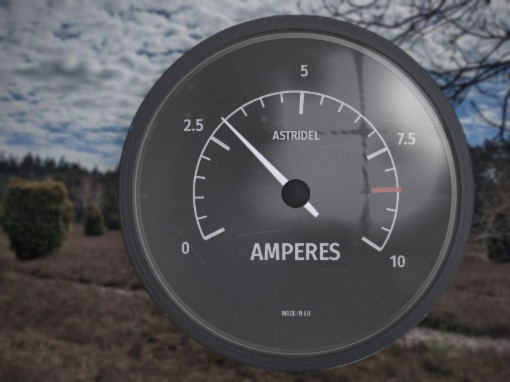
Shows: 3 (A)
